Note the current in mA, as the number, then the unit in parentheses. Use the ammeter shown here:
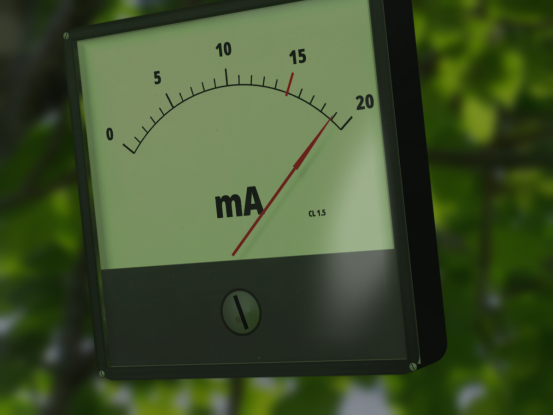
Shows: 19 (mA)
